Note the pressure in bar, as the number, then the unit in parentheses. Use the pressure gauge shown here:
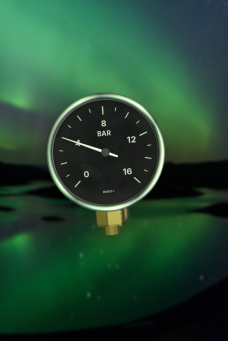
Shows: 4 (bar)
